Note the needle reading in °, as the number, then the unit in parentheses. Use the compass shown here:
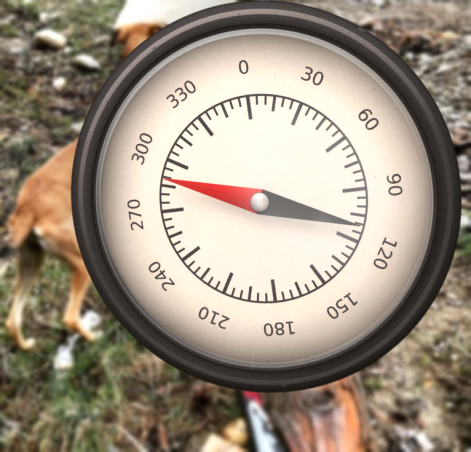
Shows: 290 (°)
